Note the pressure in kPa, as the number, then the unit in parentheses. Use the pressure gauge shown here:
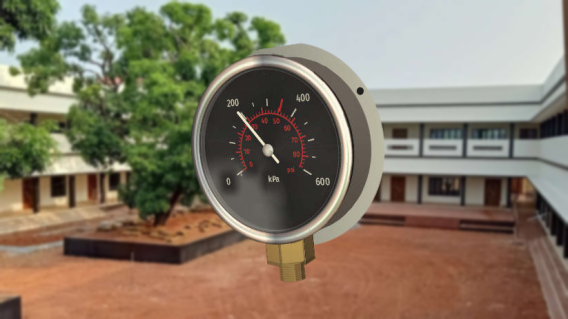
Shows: 200 (kPa)
